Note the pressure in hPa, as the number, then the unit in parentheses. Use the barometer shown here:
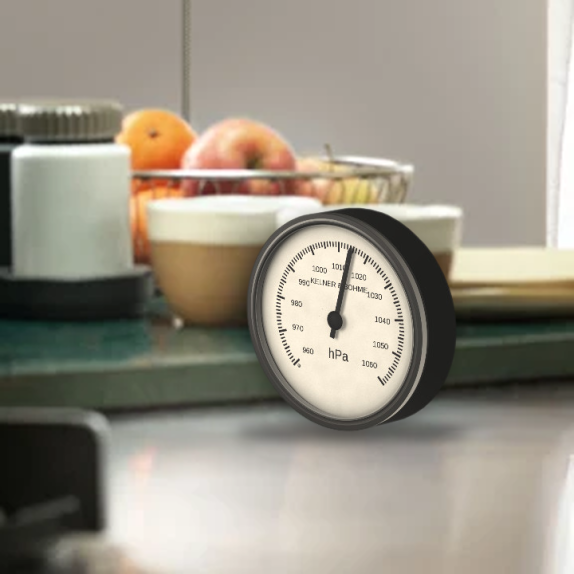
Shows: 1015 (hPa)
